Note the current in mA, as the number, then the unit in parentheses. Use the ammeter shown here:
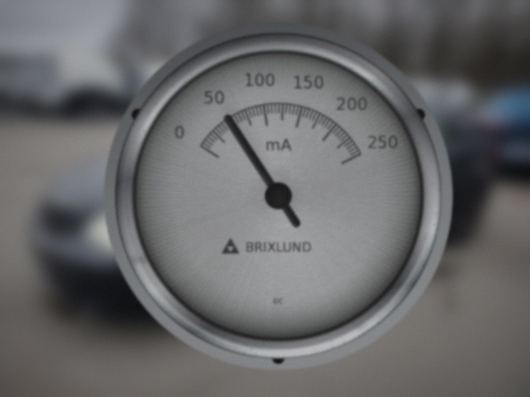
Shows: 50 (mA)
